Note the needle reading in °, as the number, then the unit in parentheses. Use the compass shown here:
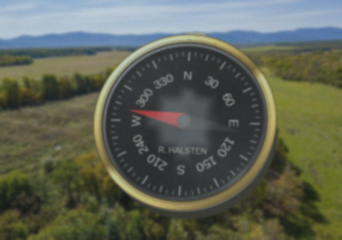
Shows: 280 (°)
